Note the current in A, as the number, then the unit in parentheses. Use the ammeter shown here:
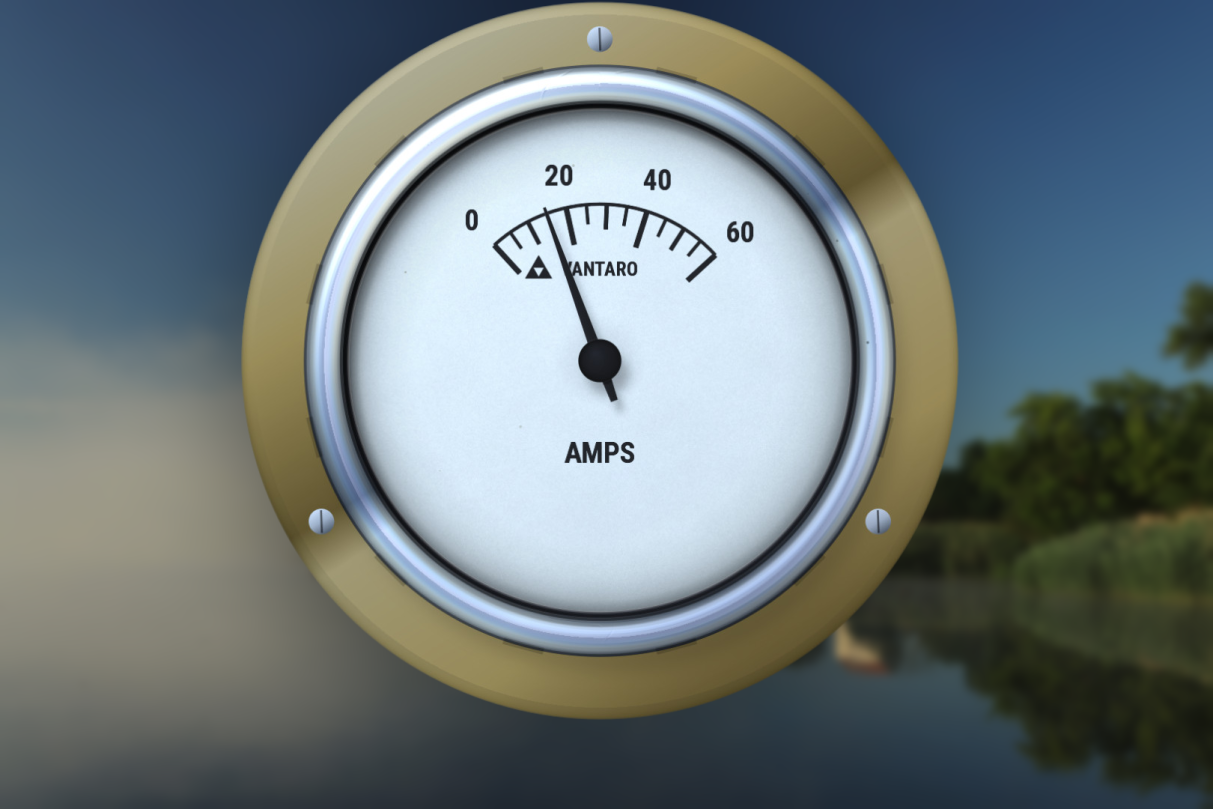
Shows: 15 (A)
